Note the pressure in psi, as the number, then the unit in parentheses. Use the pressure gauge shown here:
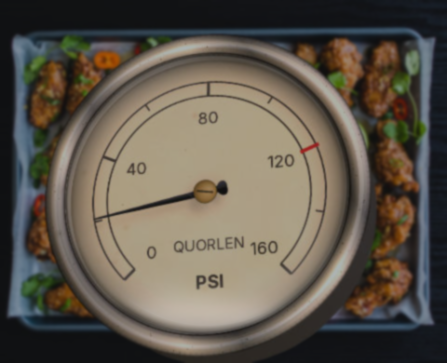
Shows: 20 (psi)
